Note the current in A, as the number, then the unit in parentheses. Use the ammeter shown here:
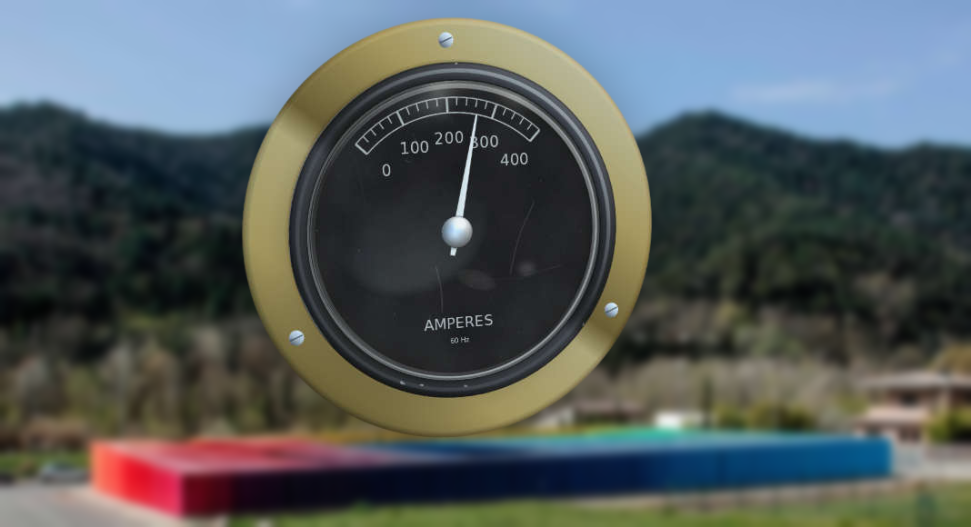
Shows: 260 (A)
